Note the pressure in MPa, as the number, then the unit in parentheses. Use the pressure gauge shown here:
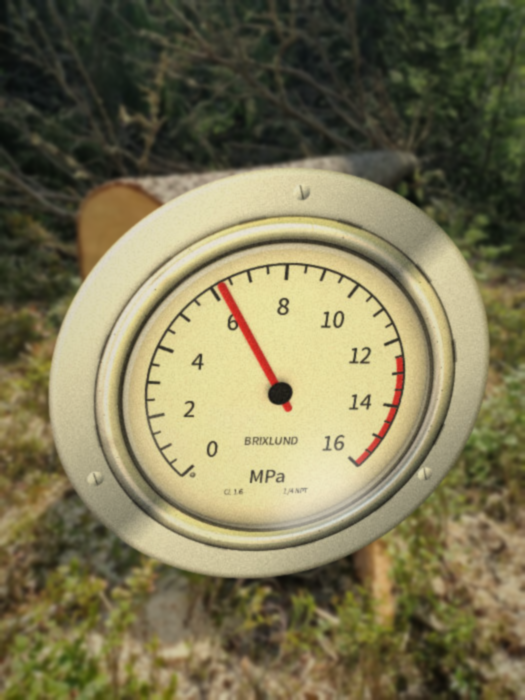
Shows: 6.25 (MPa)
